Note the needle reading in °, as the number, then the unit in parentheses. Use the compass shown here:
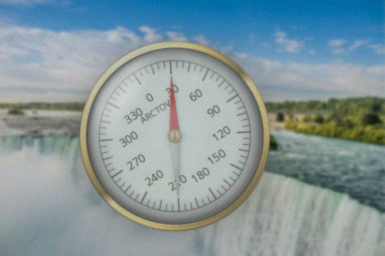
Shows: 30 (°)
